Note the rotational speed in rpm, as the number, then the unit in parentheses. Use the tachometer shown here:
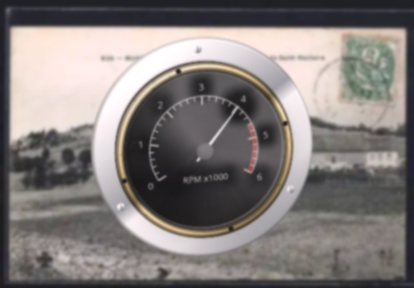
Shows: 4000 (rpm)
